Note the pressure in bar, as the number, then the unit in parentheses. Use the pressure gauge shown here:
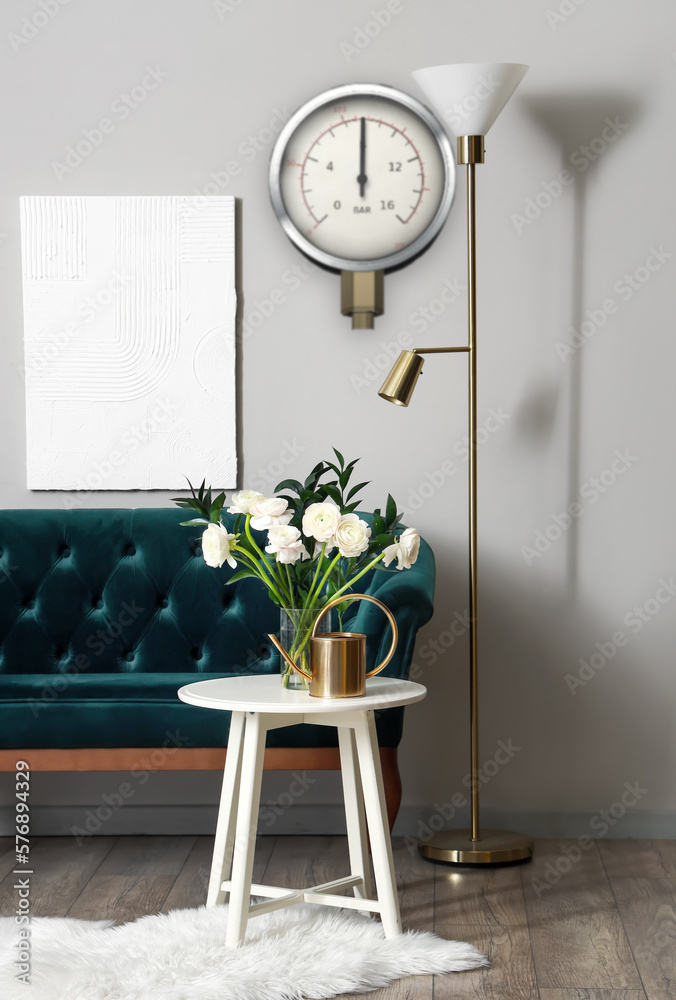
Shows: 8 (bar)
